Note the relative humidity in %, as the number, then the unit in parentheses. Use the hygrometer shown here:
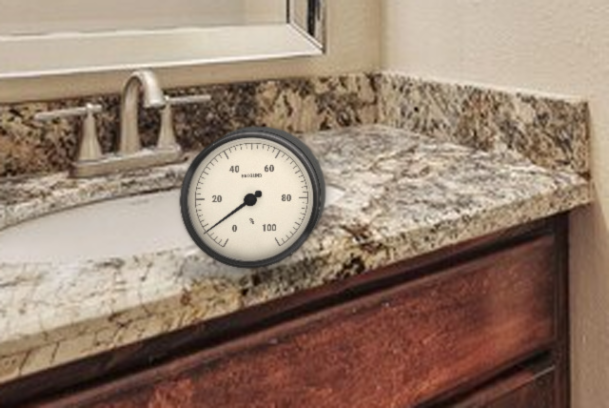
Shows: 8 (%)
